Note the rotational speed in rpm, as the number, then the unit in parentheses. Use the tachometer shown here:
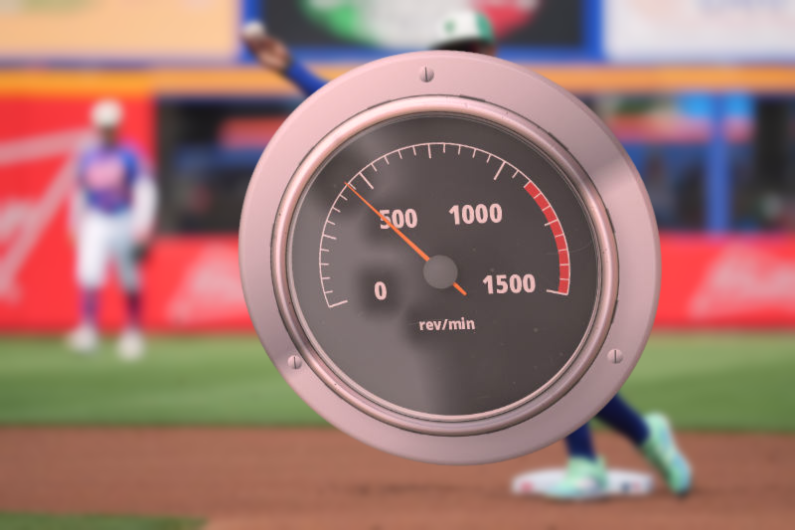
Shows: 450 (rpm)
